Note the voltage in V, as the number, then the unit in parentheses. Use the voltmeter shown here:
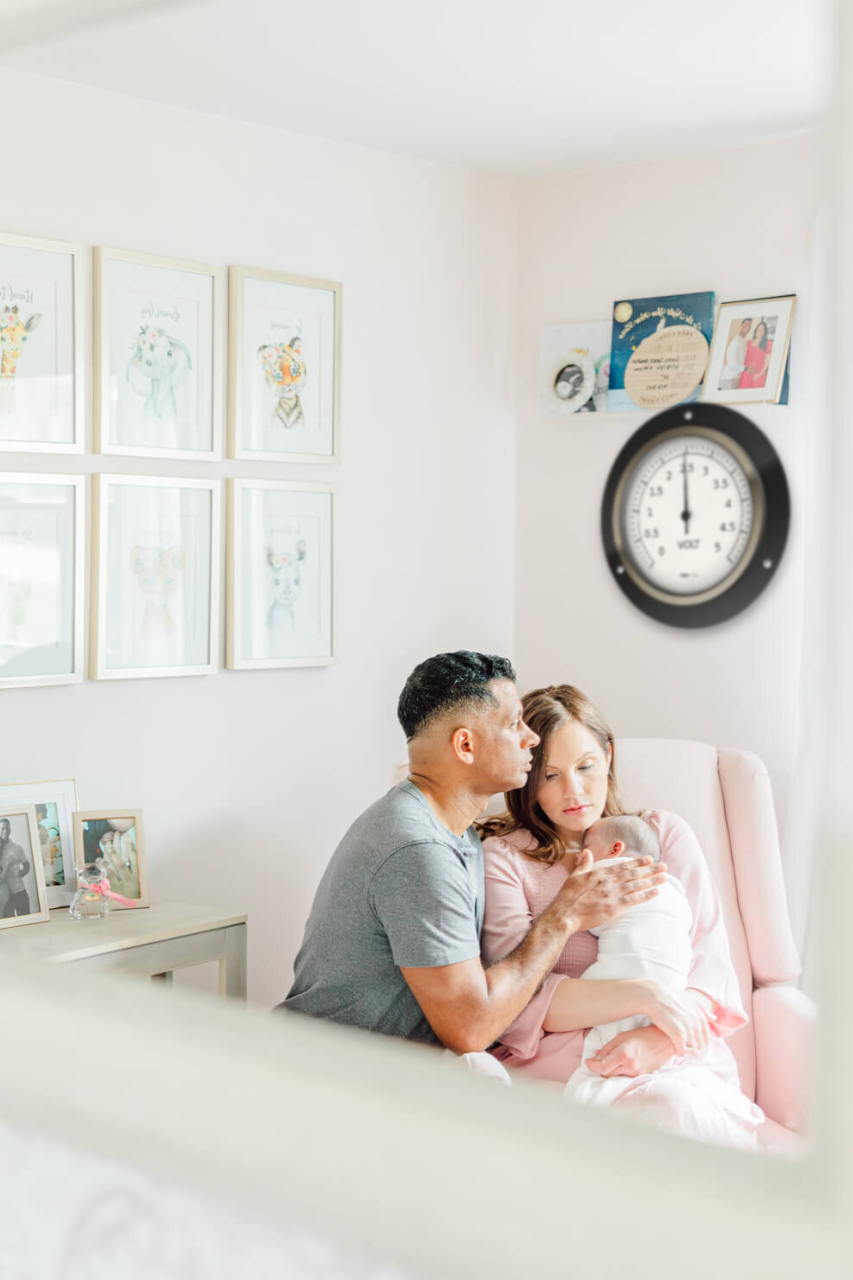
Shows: 2.5 (V)
